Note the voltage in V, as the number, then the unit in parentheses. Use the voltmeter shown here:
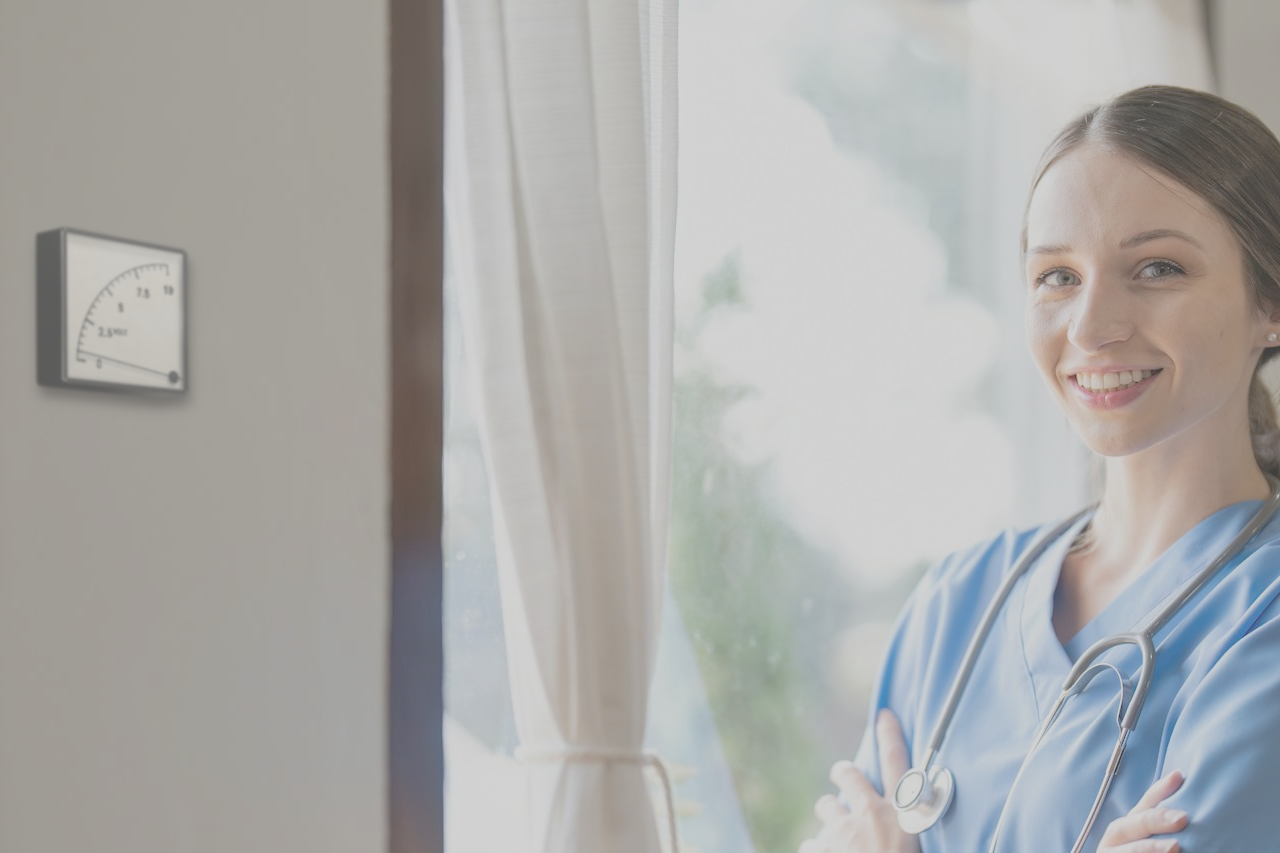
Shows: 0.5 (V)
